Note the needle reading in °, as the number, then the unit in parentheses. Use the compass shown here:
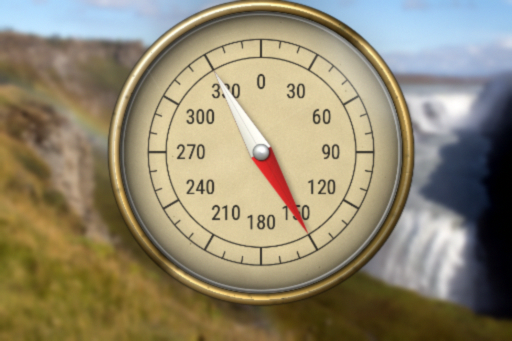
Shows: 150 (°)
